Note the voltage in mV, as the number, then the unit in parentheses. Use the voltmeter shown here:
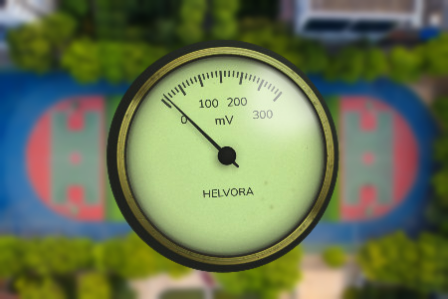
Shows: 10 (mV)
